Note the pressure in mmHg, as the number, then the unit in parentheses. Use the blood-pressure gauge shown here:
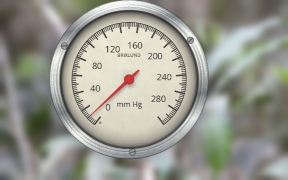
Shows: 10 (mmHg)
